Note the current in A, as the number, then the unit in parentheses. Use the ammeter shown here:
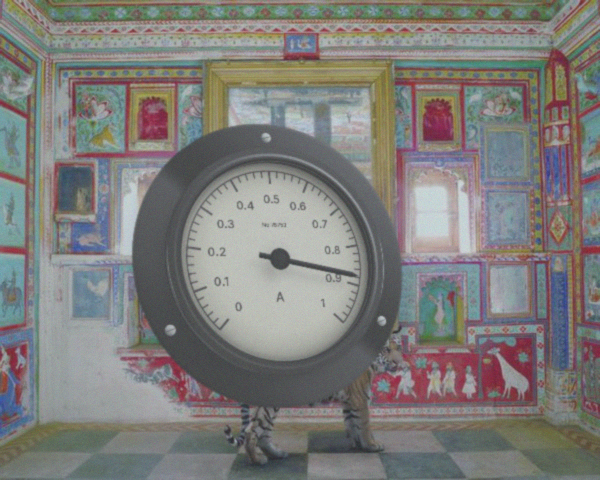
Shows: 0.88 (A)
